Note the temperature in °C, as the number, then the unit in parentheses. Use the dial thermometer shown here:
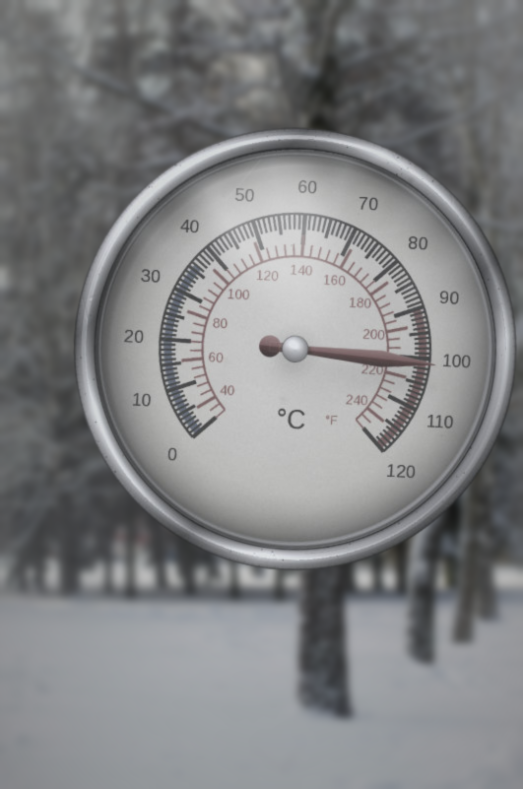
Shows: 101 (°C)
